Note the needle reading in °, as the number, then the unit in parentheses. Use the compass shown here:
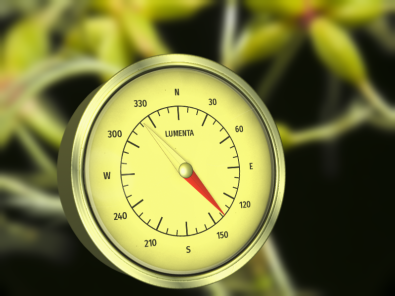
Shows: 140 (°)
